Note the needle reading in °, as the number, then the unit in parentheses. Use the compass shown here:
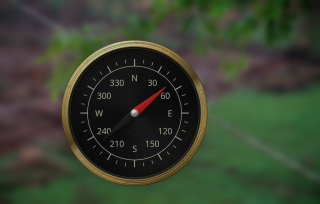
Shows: 50 (°)
